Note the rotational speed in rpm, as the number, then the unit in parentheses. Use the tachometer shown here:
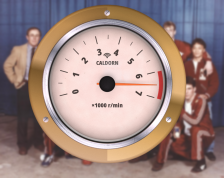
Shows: 6500 (rpm)
